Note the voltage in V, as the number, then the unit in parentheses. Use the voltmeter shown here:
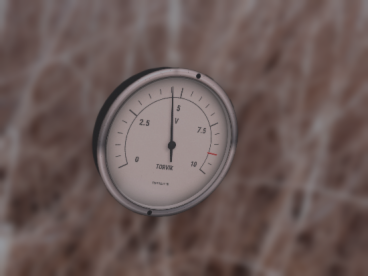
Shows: 4.5 (V)
